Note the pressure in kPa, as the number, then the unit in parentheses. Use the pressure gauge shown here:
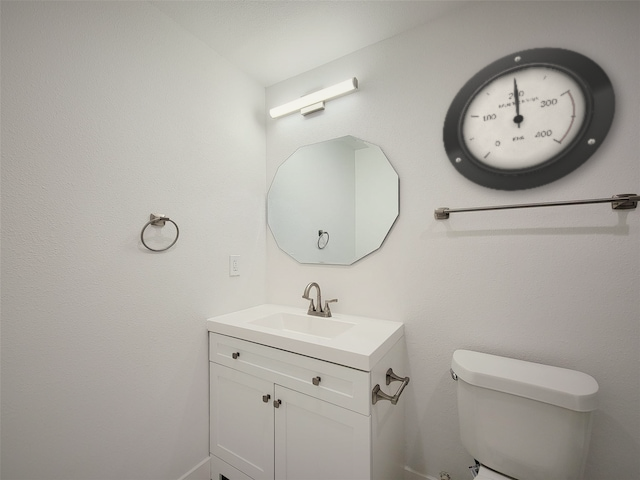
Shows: 200 (kPa)
